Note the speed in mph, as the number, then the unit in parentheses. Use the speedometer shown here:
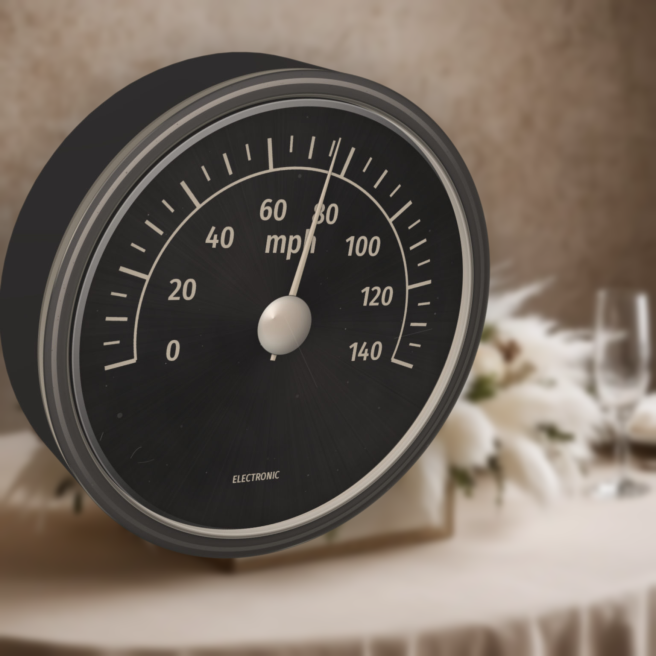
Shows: 75 (mph)
